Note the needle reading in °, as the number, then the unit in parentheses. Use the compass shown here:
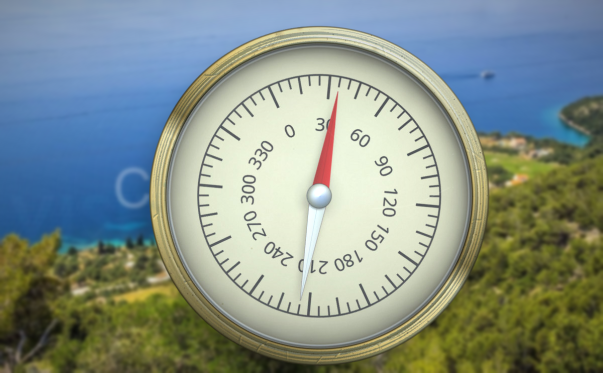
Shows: 35 (°)
